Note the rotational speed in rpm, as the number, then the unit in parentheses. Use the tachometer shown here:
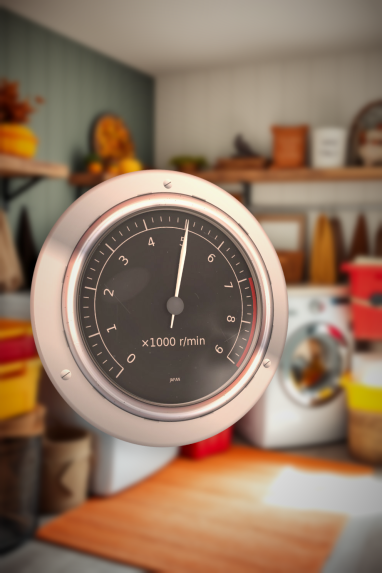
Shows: 5000 (rpm)
